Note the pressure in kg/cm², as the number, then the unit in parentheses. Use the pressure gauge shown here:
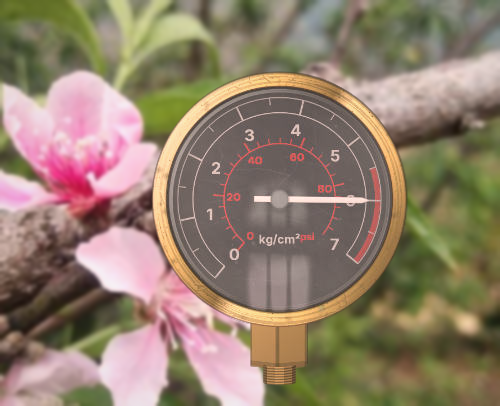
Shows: 6 (kg/cm²)
